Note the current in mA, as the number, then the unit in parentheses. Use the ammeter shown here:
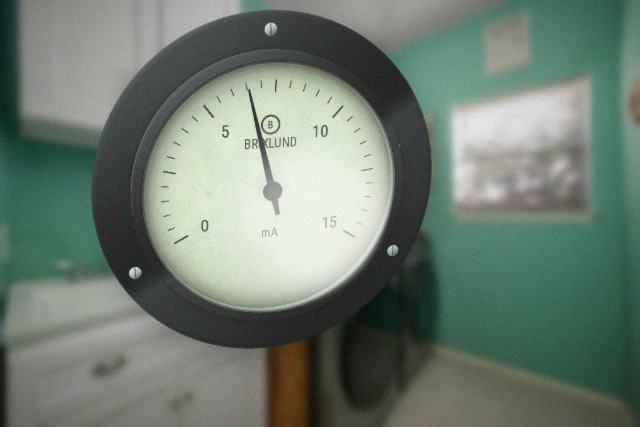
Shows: 6.5 (mA)
